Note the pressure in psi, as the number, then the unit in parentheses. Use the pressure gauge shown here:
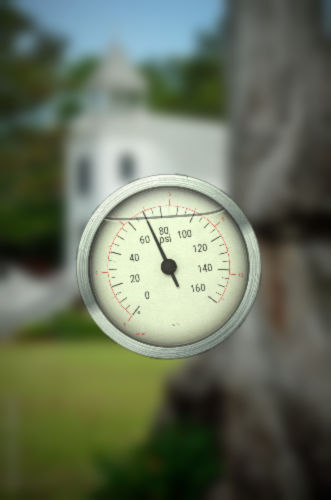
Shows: 70 (psi)
